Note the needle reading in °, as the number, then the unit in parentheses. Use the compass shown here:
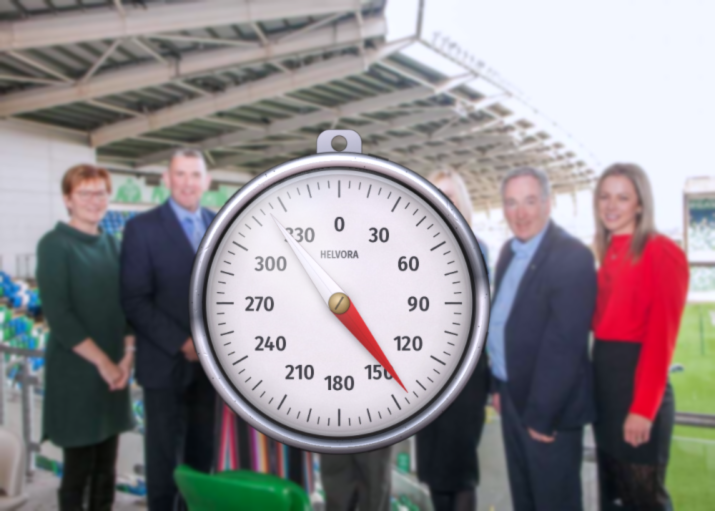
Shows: 142.5 (°)
